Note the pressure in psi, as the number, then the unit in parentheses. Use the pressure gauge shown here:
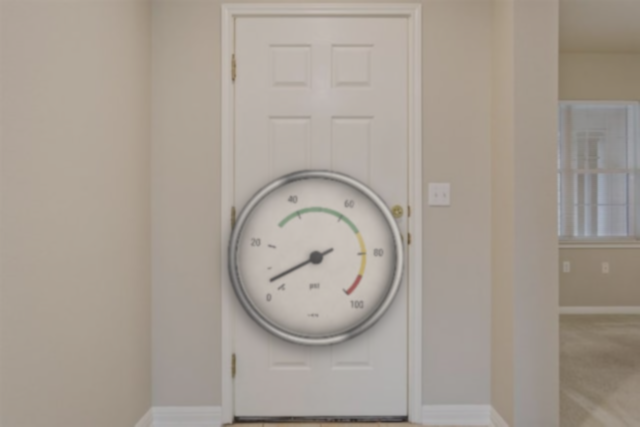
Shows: 5 (psi)
